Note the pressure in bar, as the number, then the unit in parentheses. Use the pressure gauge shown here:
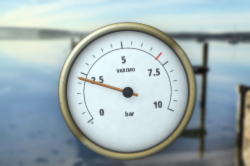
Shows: 2.25 (bar)
